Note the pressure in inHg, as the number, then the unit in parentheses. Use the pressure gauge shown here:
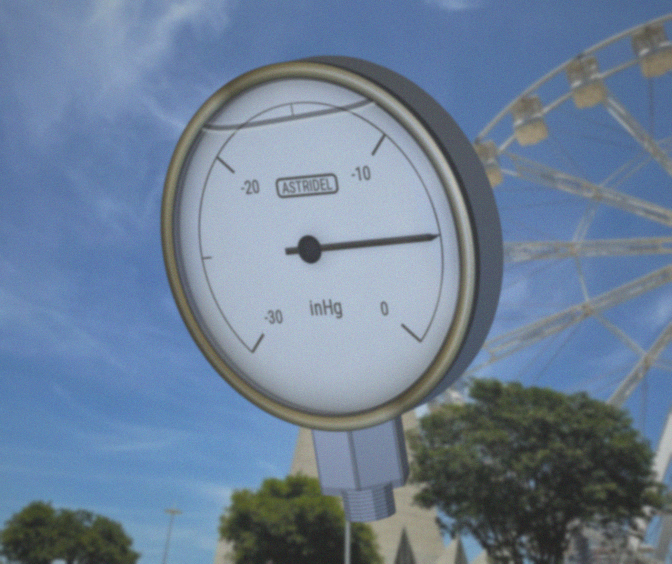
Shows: -5 (inHg)
